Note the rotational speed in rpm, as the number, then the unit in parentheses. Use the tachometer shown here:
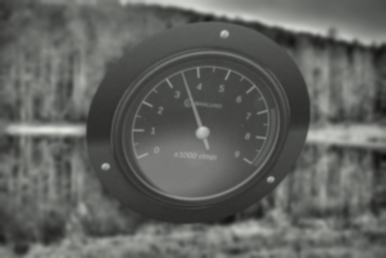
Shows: 3500 (rpm)
